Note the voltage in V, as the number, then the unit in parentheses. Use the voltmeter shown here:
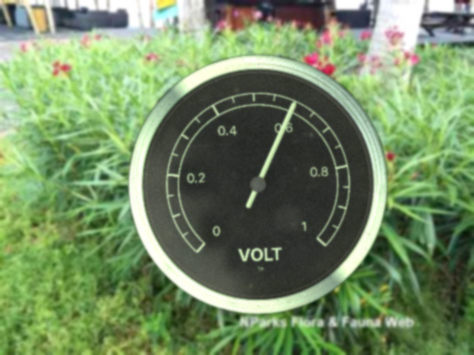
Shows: 0.6 (V)
